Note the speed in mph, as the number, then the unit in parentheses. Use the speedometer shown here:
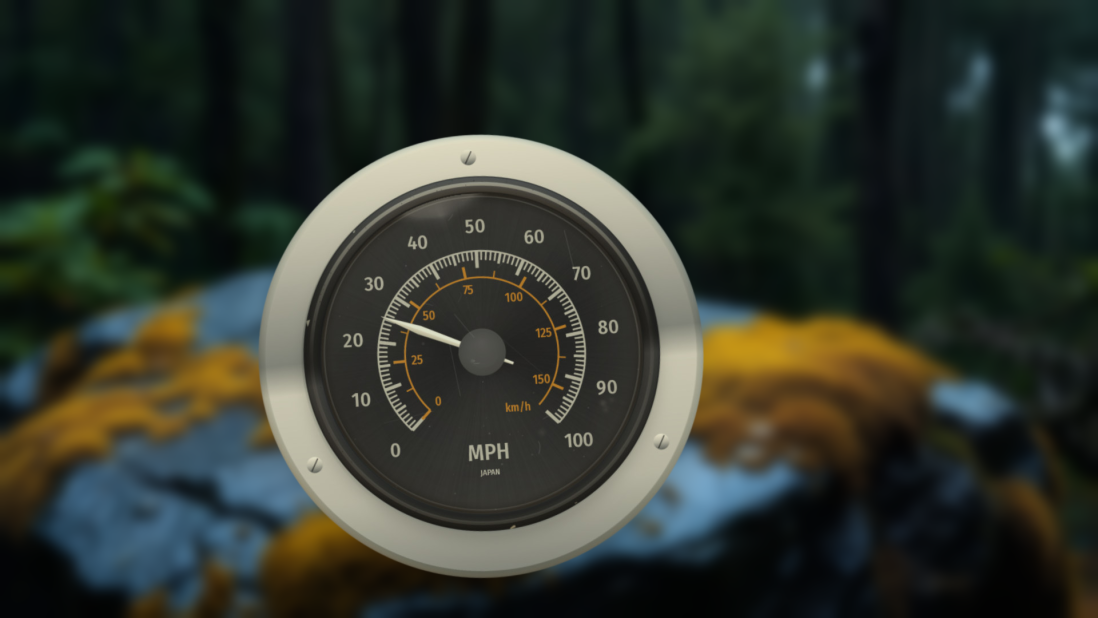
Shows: 25 (mph)
